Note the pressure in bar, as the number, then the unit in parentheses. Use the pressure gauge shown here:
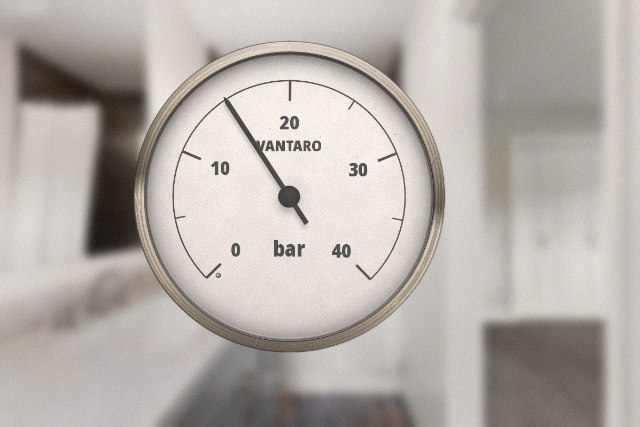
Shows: 15 (bar)
